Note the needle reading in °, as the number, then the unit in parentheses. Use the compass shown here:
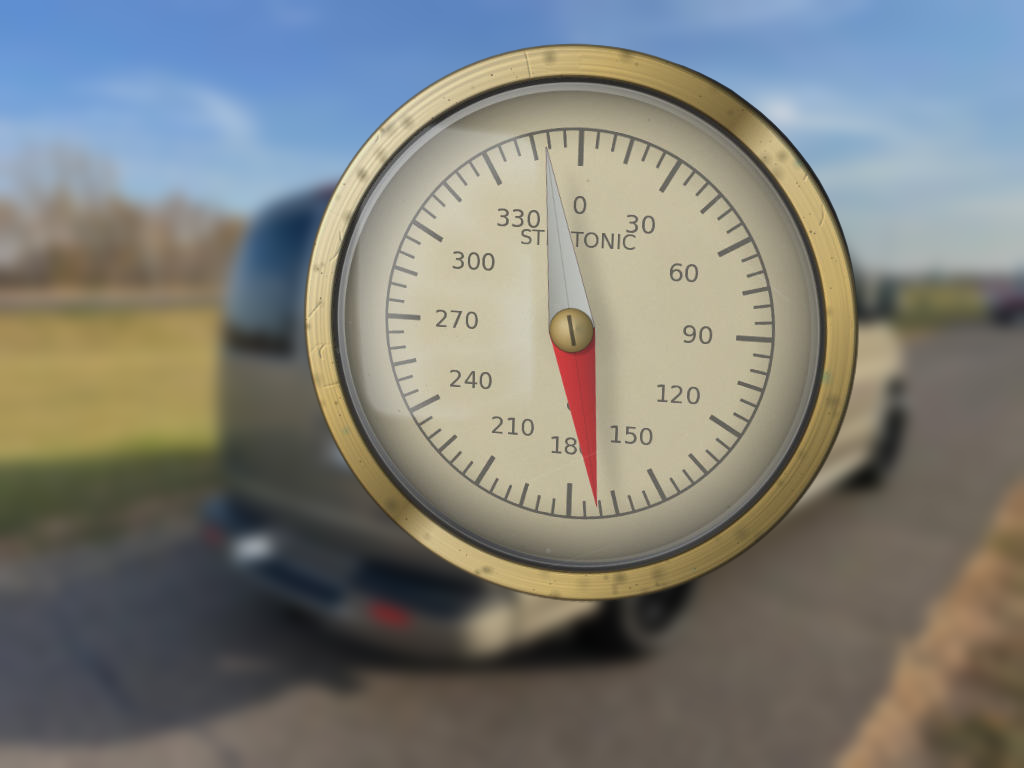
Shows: 170 (°)
